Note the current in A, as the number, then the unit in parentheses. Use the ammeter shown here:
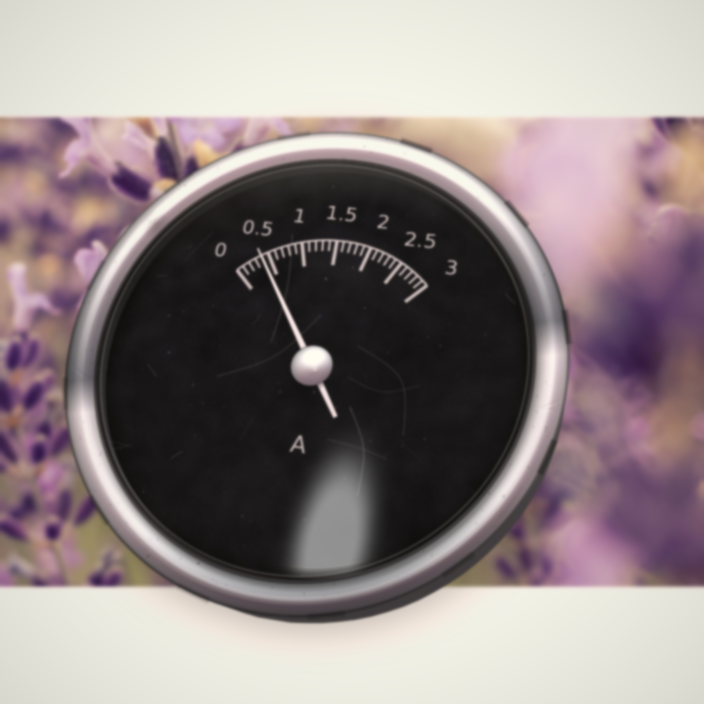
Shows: 0.4 (A)
